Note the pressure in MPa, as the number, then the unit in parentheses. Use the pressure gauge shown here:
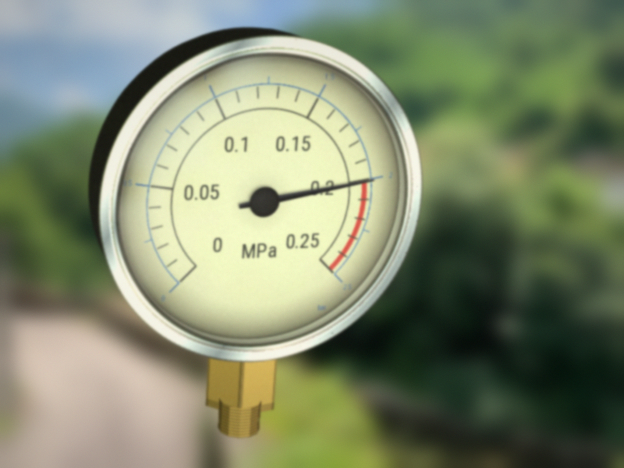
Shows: 0.2 (MPa)
